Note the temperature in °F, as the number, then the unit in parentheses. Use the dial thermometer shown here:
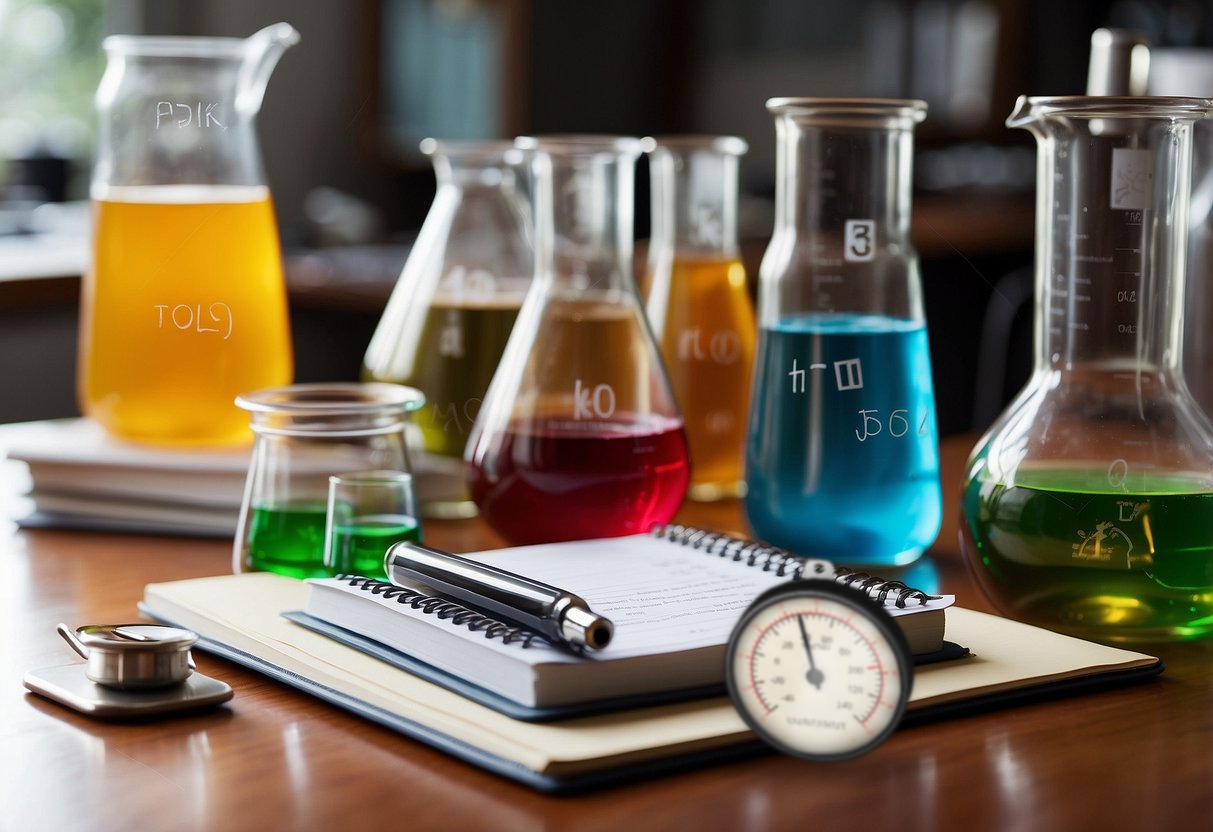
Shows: 40 (°F)
